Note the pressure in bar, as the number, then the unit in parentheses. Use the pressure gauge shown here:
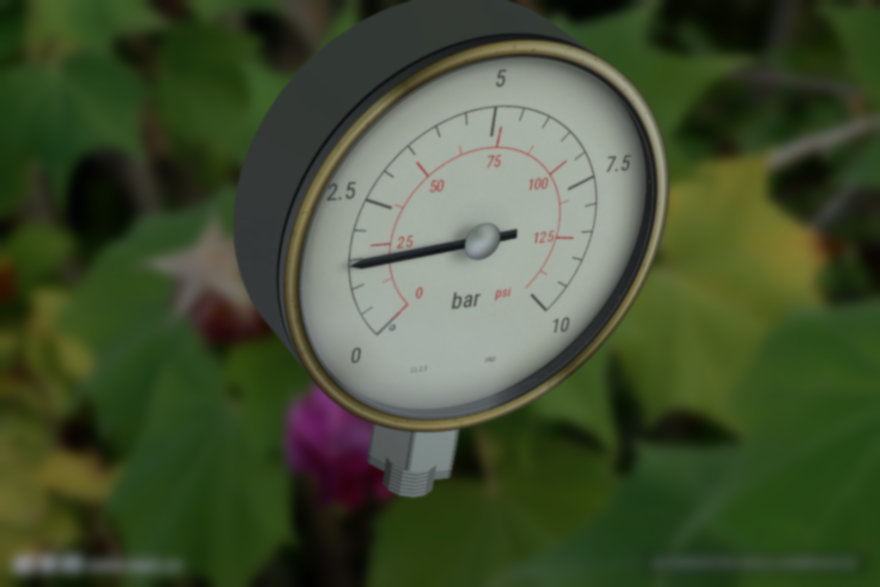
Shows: 1.5 (bar)
